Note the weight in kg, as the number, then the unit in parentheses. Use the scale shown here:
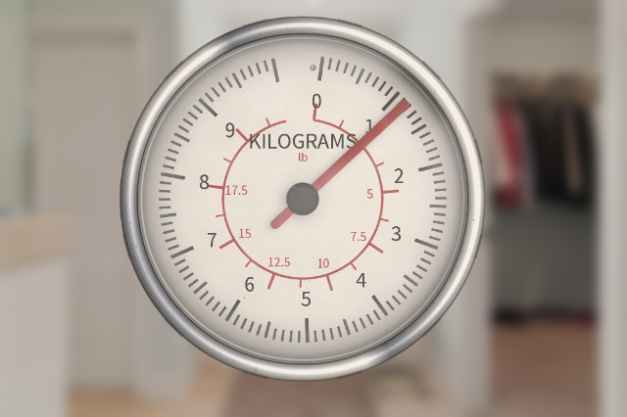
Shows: 1.15 (kg)
